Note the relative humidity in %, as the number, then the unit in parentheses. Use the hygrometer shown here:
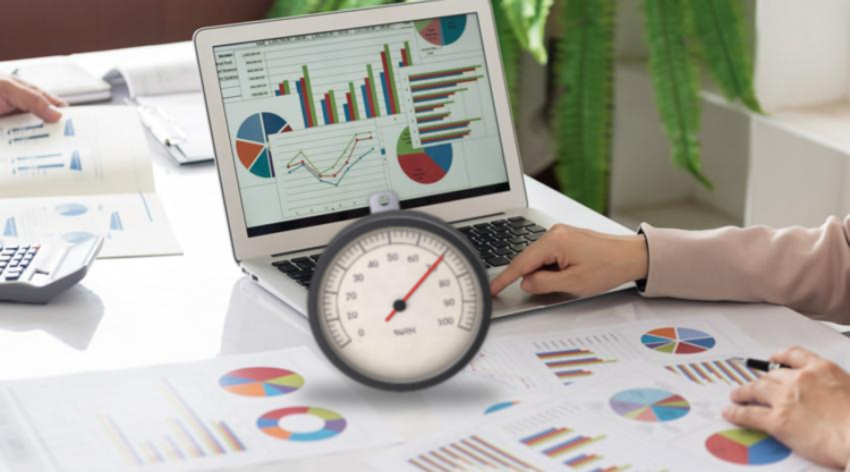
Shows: 70 (%)
